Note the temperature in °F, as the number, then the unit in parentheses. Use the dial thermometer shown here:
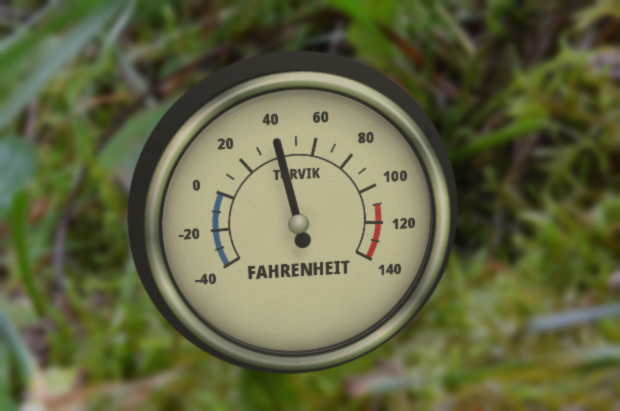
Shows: 40 (°F)
